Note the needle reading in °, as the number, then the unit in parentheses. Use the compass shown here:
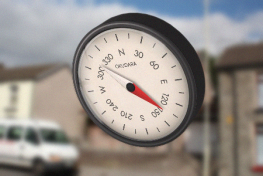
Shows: 135 (°)
